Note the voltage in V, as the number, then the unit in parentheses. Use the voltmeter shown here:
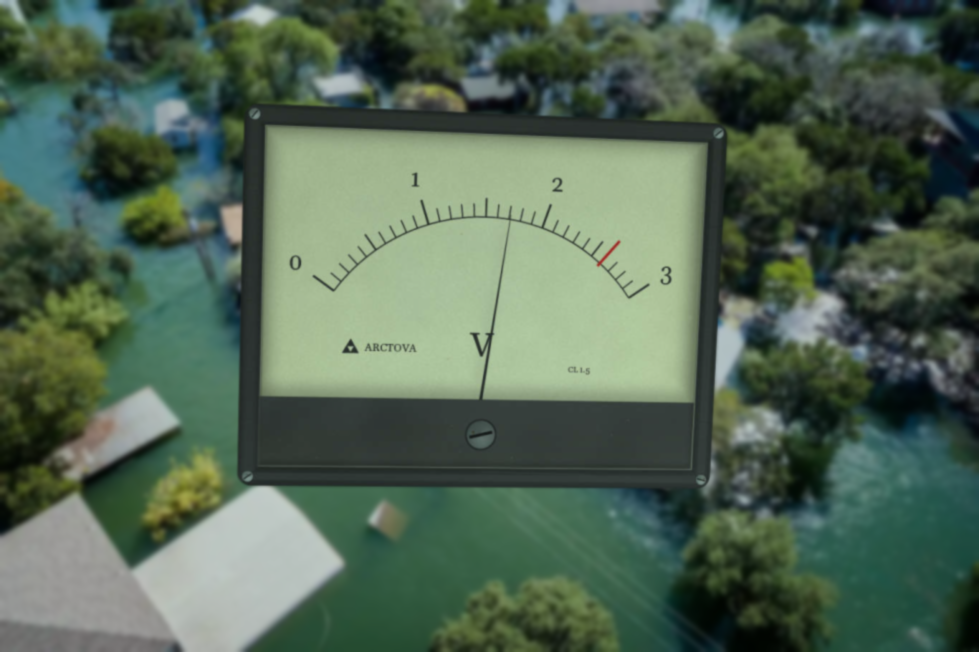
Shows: 1.7 (V)
